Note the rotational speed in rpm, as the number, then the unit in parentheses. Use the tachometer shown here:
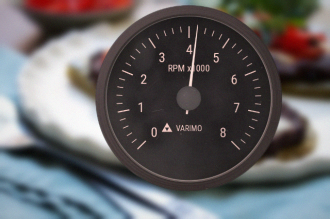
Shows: 4200 (rpm)
